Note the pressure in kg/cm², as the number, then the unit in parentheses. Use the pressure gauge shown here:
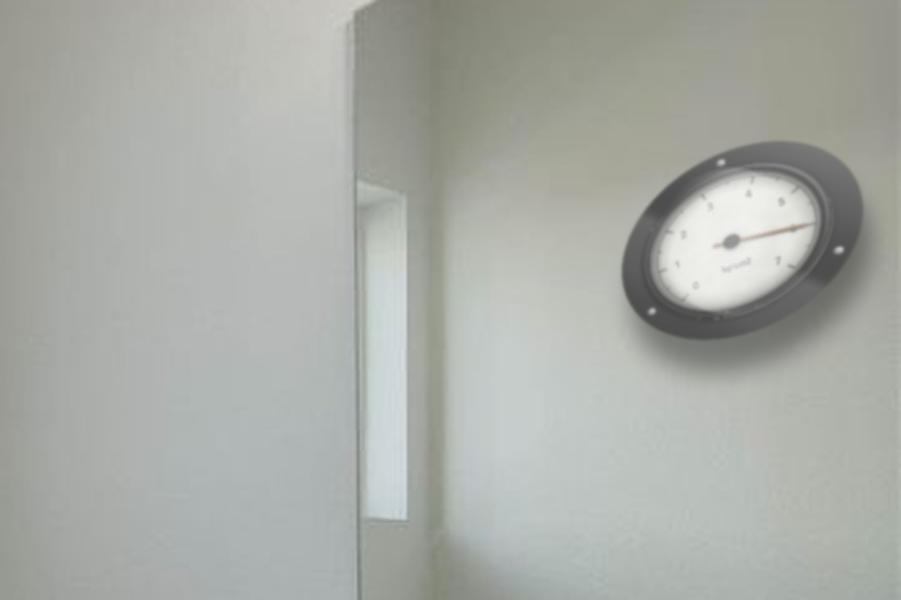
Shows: 6 (kg/cm²)
